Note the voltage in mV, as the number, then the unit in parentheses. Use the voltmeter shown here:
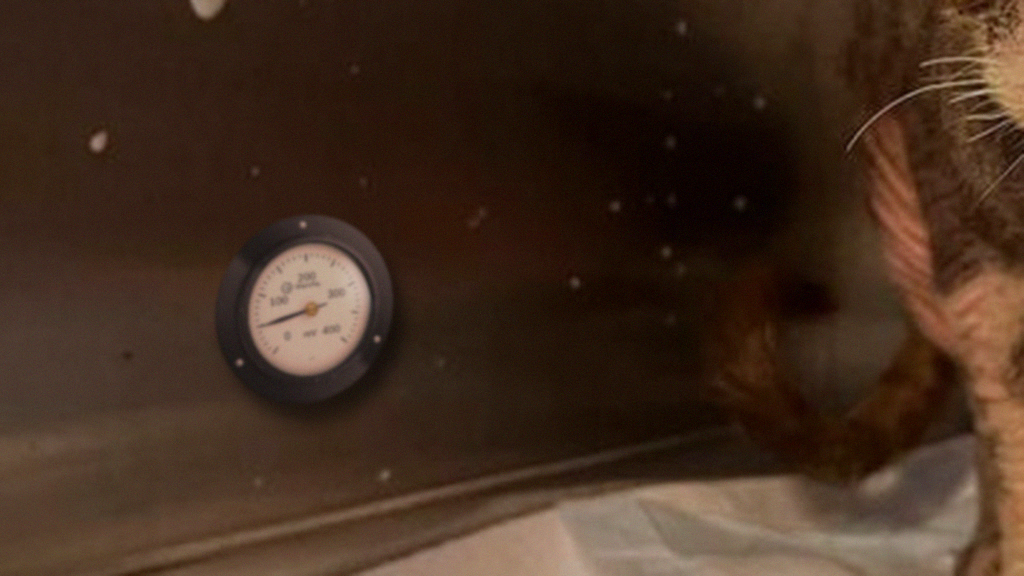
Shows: 50 (mV)
